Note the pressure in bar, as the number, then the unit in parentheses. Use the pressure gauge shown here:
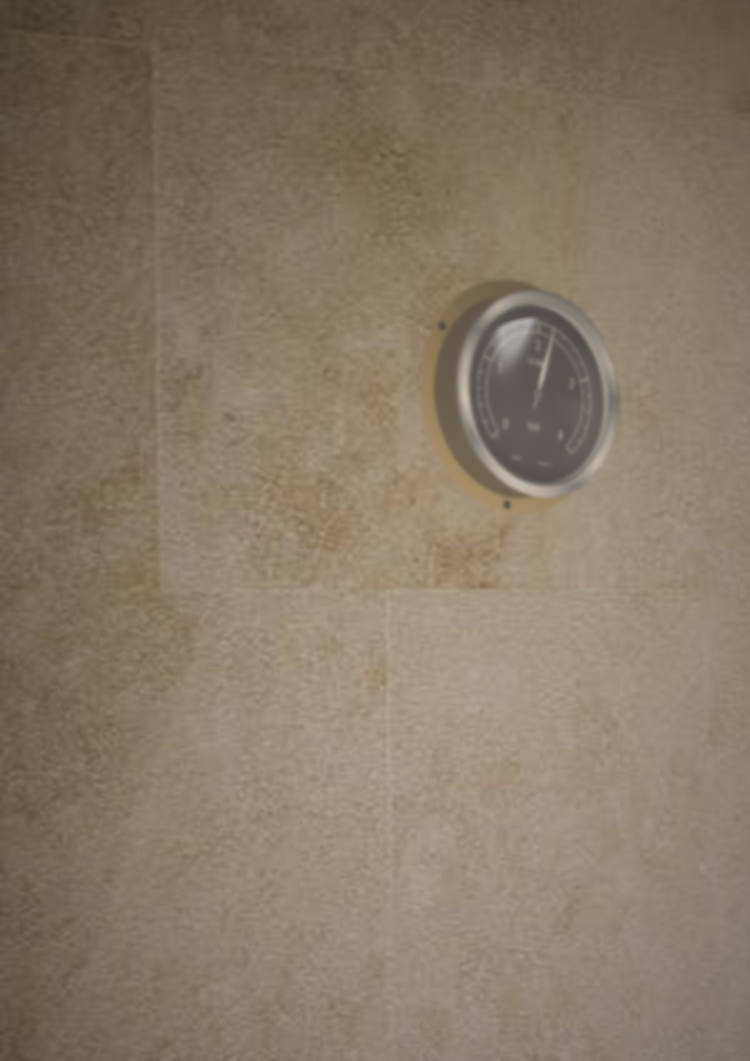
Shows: 2.2 (bar)
